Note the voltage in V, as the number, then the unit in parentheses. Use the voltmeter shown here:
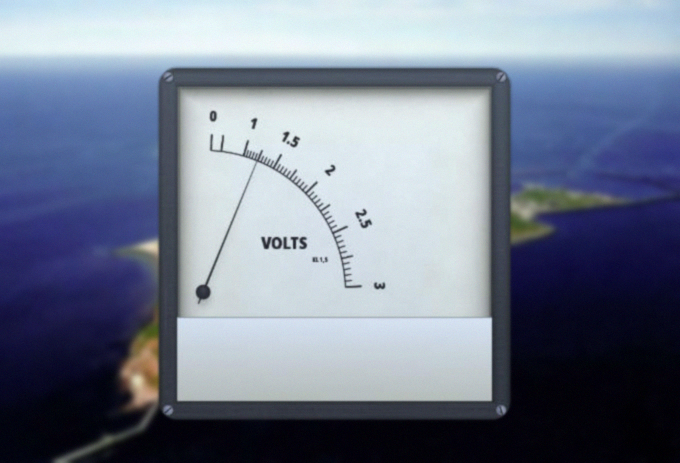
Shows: 1.25 (V)
